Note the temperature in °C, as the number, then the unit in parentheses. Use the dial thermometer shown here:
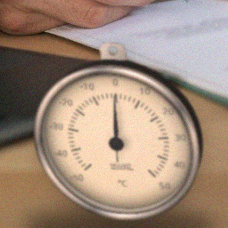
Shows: 0 (°C)
